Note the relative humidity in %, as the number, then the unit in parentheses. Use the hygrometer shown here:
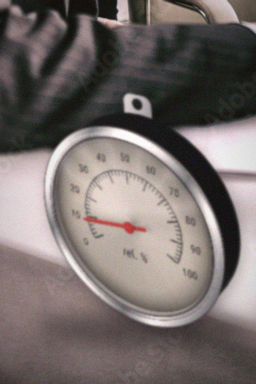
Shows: 10 (%)
